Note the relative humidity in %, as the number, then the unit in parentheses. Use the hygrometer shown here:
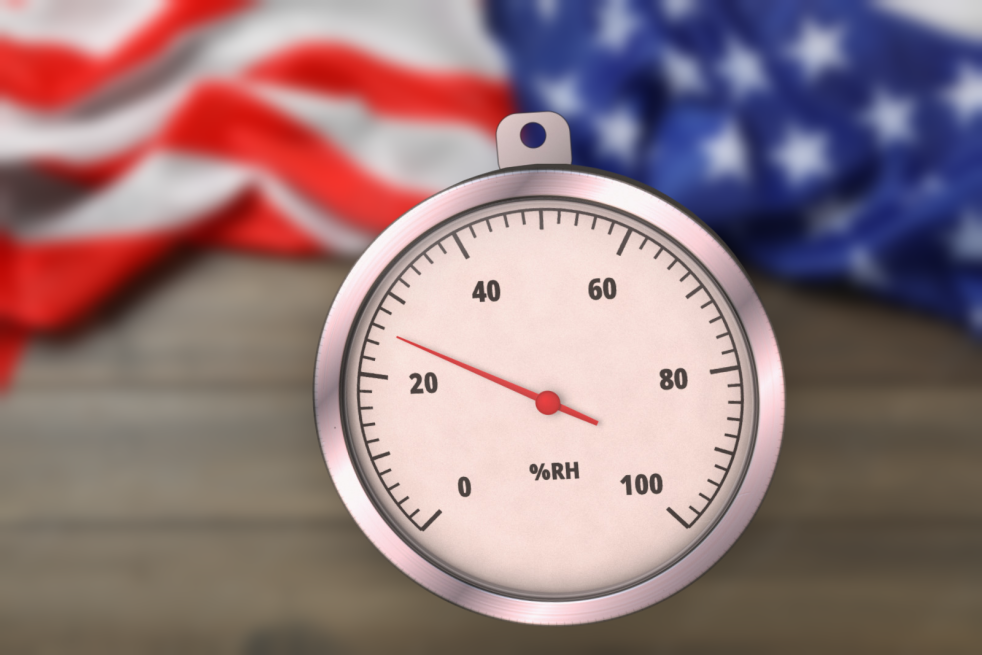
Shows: 26 (%)
